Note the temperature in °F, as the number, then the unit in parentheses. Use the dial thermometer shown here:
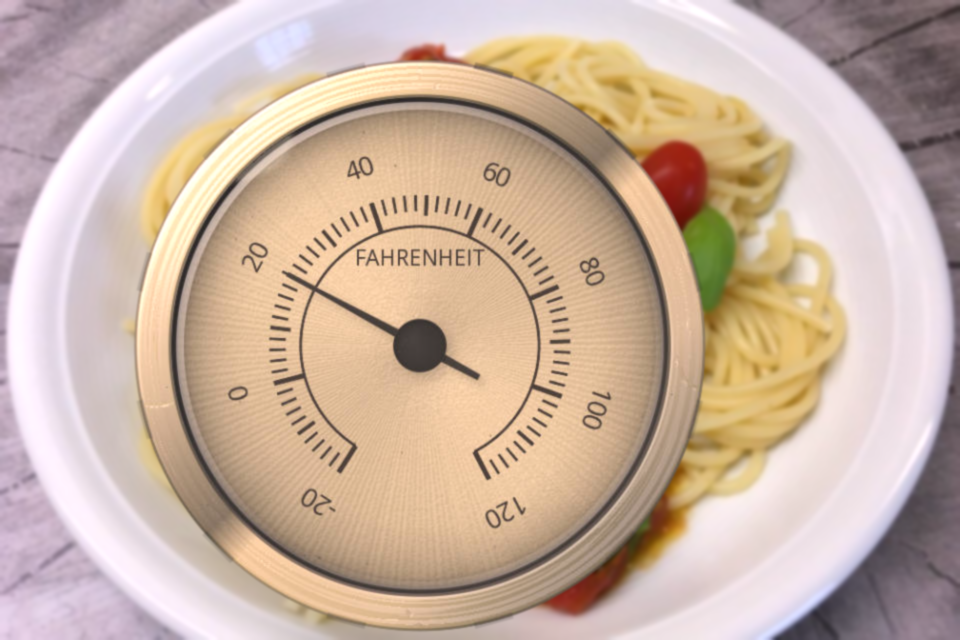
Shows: 20 (°F)
